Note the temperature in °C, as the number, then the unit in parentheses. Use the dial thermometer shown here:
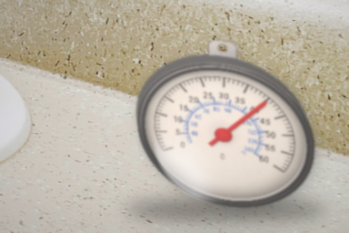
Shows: 40 (°C)
